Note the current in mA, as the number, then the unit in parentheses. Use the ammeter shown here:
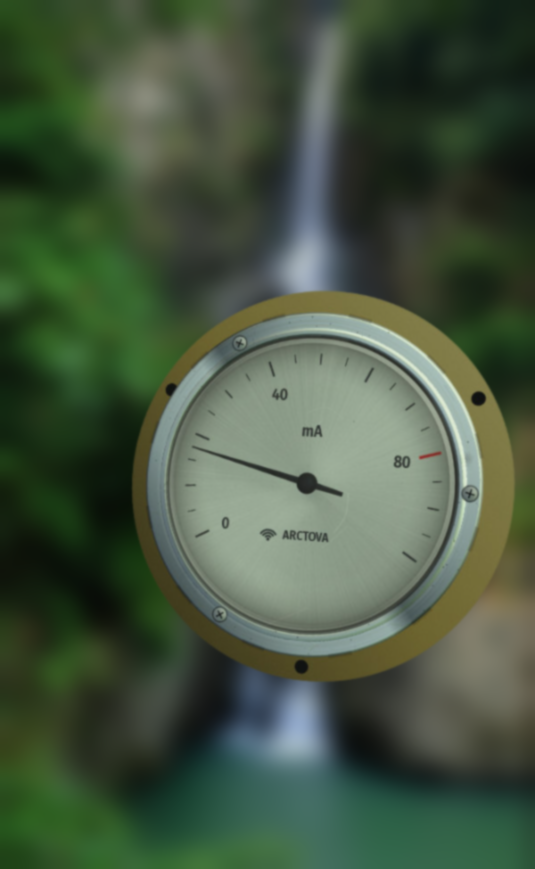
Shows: 17.5 (mA)
